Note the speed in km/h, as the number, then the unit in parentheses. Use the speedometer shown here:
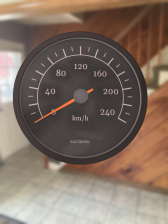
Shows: 0 (km/h)
